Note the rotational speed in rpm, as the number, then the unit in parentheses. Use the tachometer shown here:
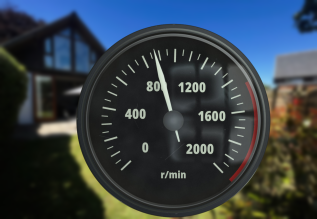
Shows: 875 (rpm)
